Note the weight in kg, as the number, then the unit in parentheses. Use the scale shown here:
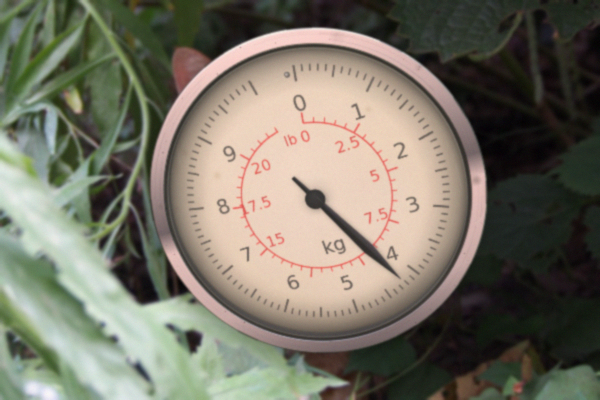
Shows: 4.2 (kg)
